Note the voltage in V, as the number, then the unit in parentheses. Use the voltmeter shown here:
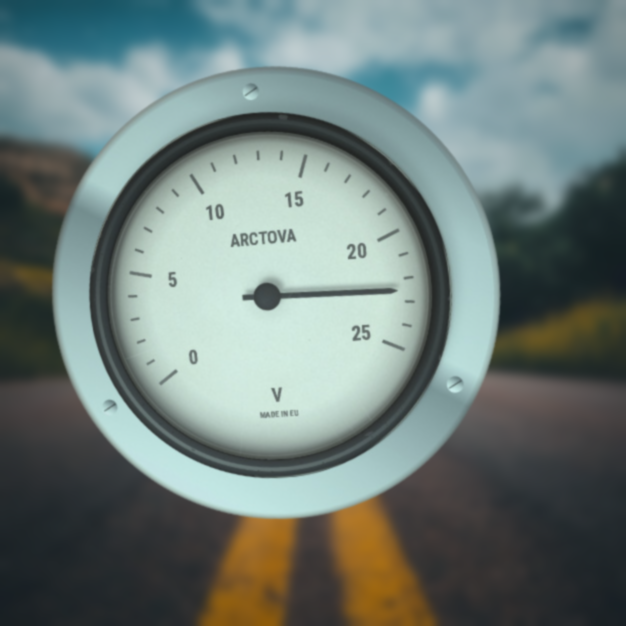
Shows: 22.5 (V)
